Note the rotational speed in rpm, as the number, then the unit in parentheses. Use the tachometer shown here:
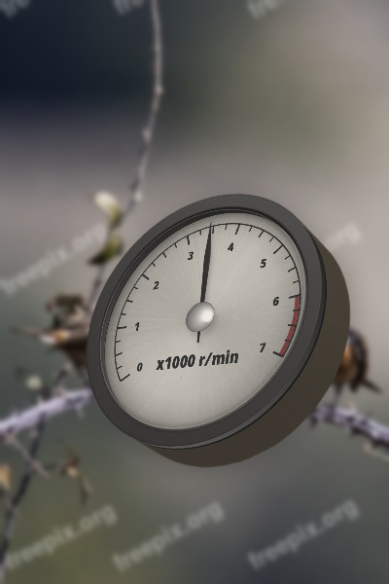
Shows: 3500 (rpm)
